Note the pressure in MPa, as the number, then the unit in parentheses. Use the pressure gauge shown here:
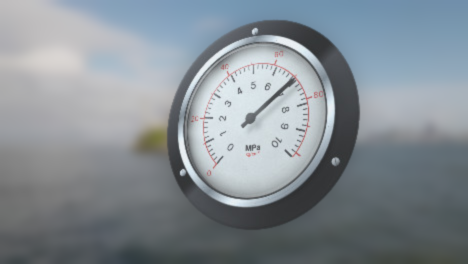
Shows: 7 (MPa)
